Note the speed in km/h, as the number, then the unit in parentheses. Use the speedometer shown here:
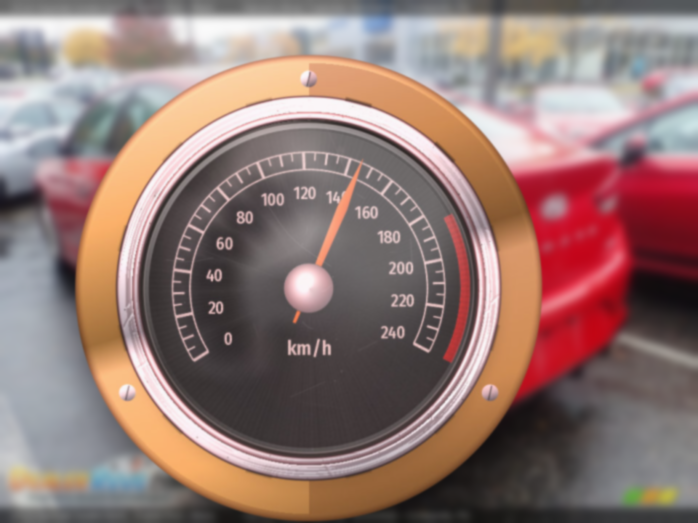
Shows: 145 (km/h)
